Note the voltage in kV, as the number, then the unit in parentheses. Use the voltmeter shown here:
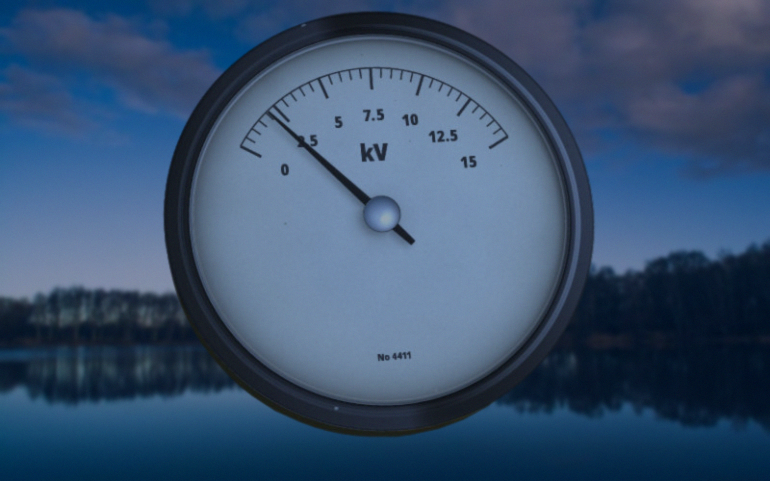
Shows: 2 (kV)
